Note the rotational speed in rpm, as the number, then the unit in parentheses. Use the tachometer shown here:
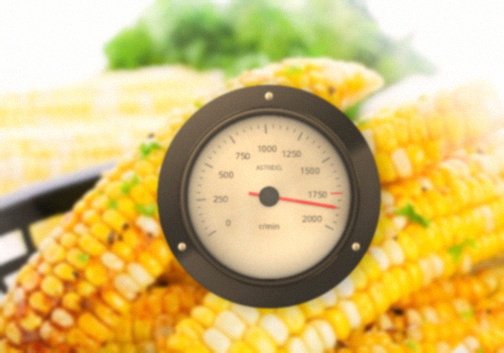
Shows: 1850 (rpm)
